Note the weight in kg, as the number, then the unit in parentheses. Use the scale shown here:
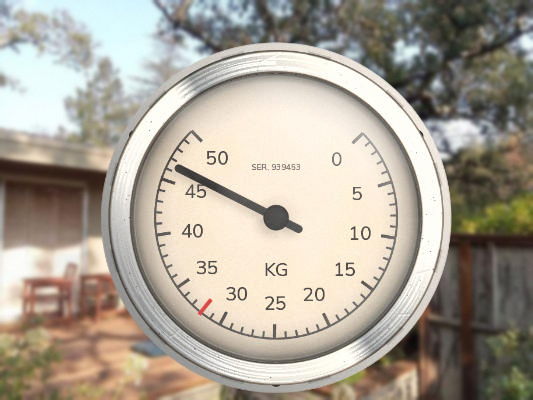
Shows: 46.5 (kg)
